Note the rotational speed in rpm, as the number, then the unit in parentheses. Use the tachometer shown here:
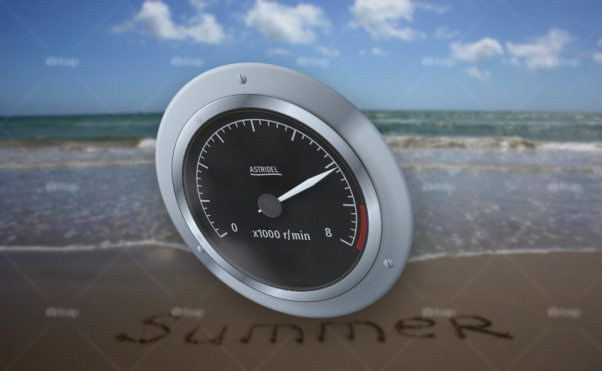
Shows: 6100 (rpm)
